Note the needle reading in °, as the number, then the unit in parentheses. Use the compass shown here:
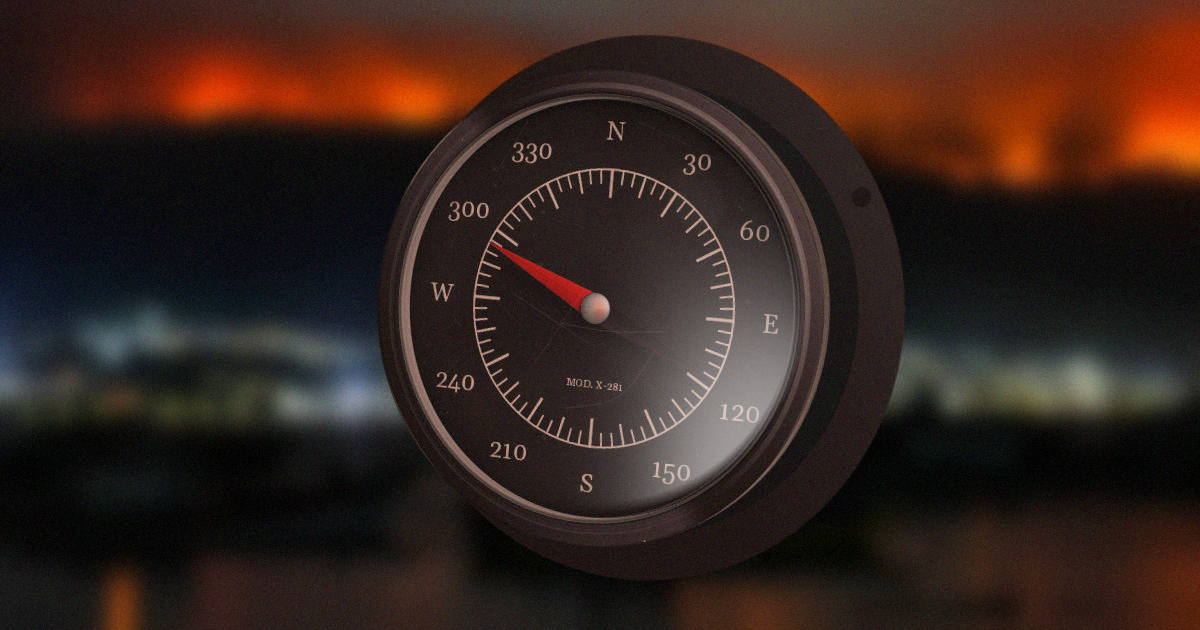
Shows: 295 (°)
